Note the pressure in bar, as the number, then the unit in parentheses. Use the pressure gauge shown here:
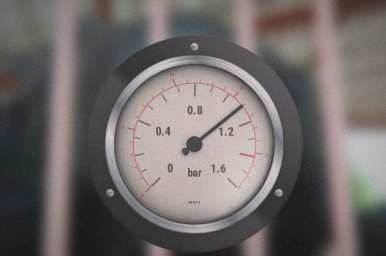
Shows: 1.1 (bar)
